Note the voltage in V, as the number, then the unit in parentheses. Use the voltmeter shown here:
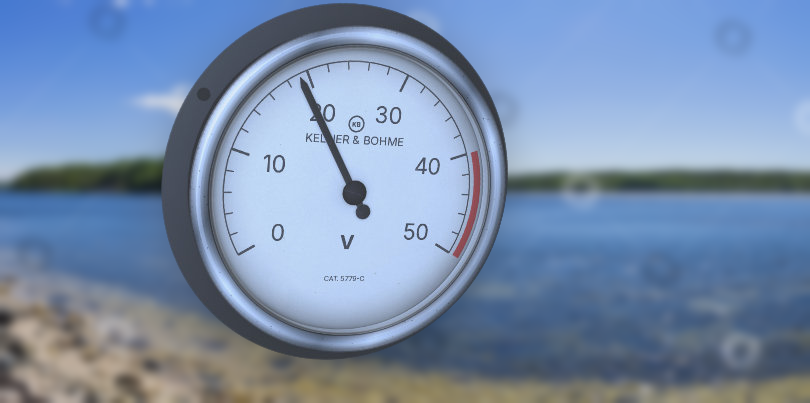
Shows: 19 (V)
